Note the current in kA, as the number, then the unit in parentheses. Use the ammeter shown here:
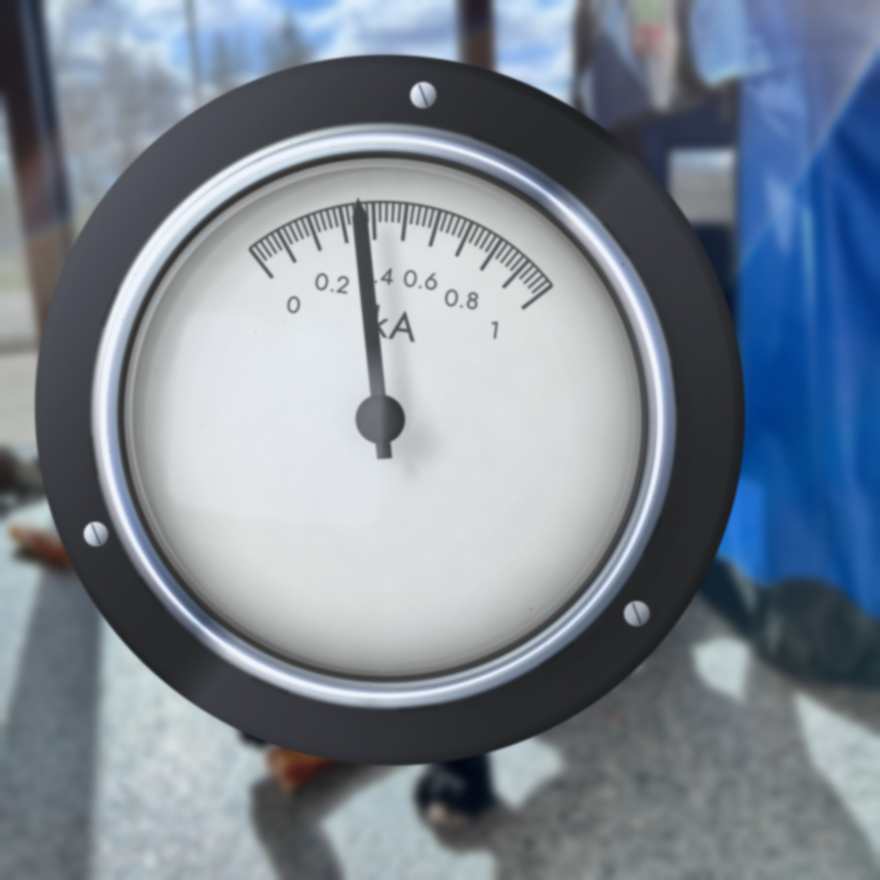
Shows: 0.36 (kA)
